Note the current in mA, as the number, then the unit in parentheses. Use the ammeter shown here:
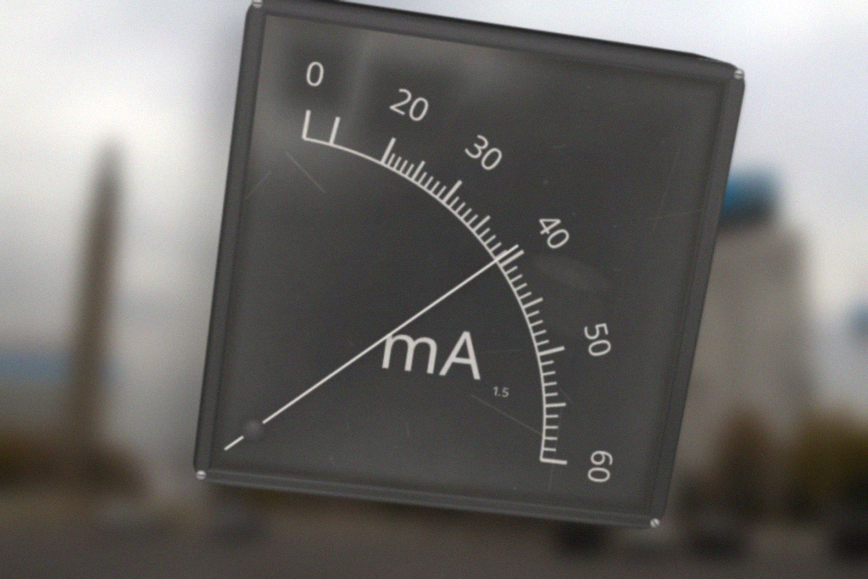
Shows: 39 (mA)
